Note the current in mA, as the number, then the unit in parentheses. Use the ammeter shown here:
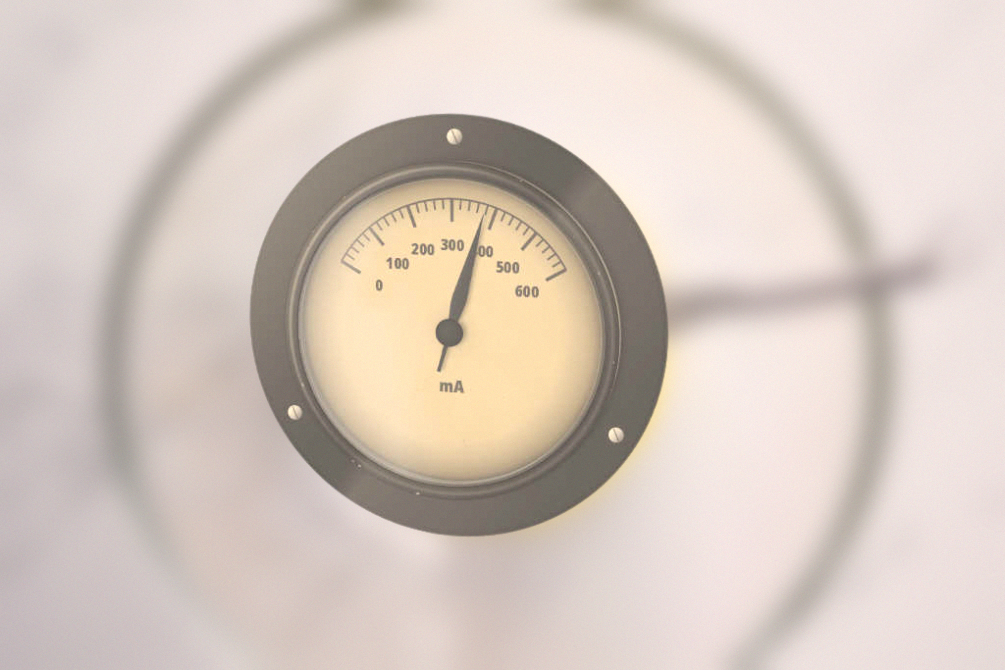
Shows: 380 (mA)
